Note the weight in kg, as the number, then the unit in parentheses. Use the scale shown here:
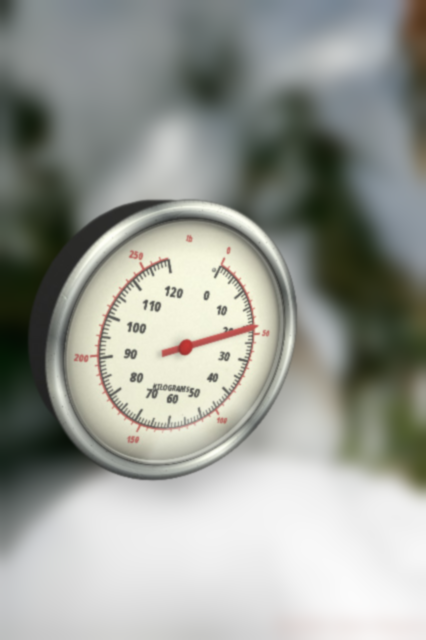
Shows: 20 (kg)
